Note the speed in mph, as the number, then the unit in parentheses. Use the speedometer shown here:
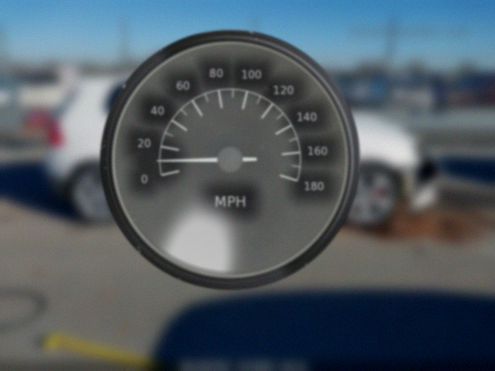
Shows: 10 (mph)
